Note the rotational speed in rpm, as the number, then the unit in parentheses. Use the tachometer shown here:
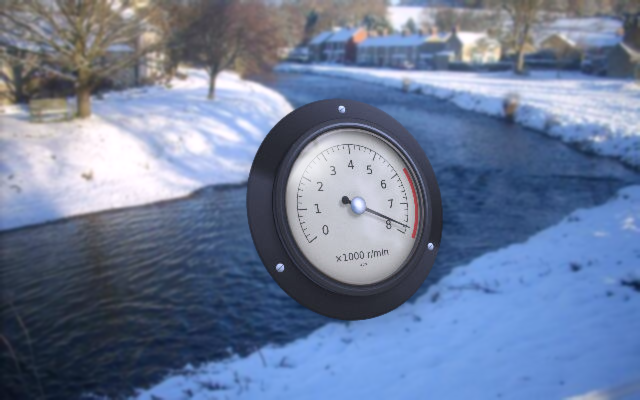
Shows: 7800 (rpm)
